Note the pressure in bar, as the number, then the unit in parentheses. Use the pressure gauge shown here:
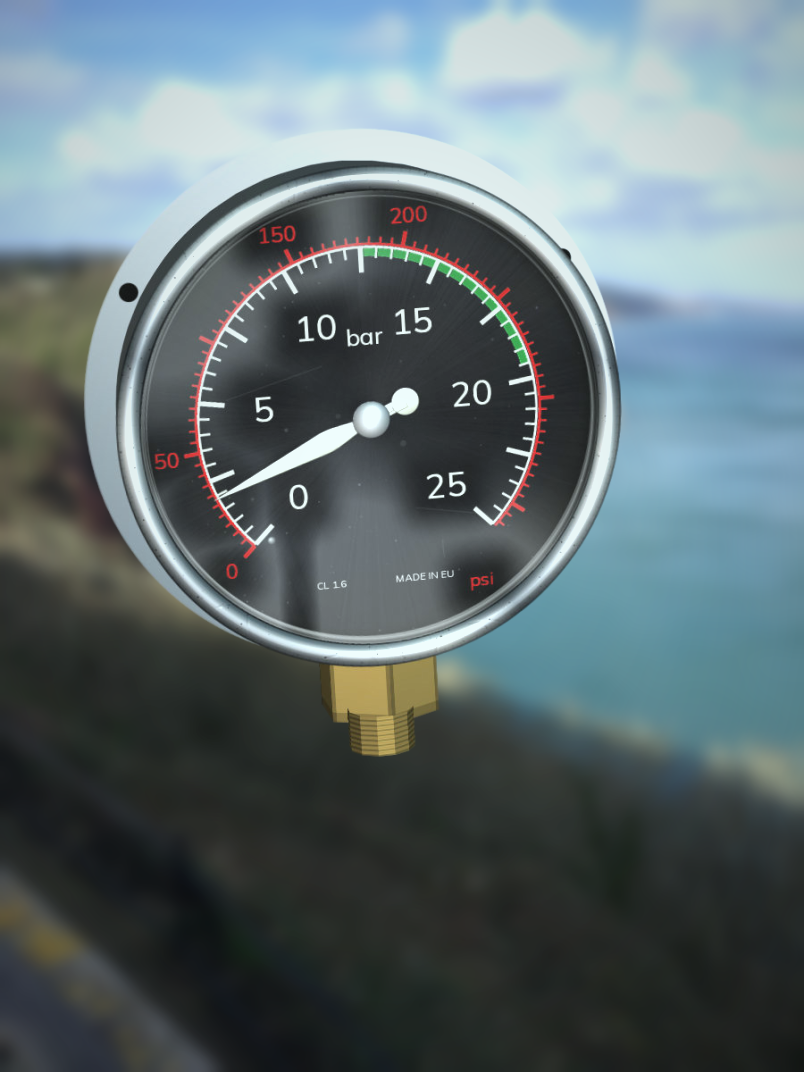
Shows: 2 (bar)
